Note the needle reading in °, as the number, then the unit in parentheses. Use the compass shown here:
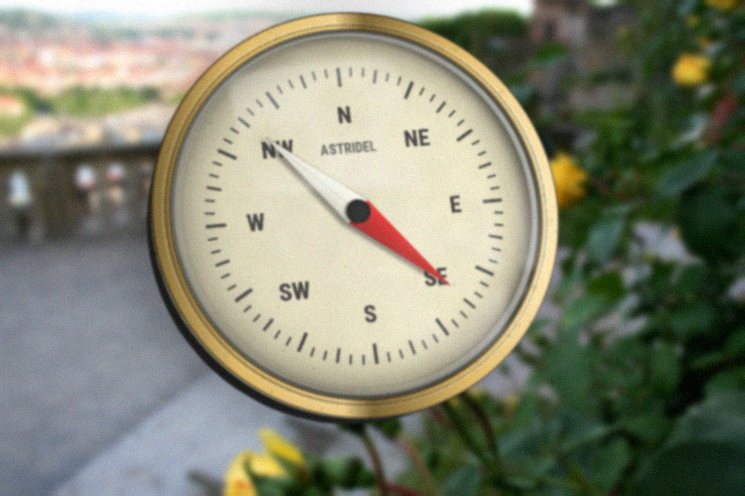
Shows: 135 (°)
